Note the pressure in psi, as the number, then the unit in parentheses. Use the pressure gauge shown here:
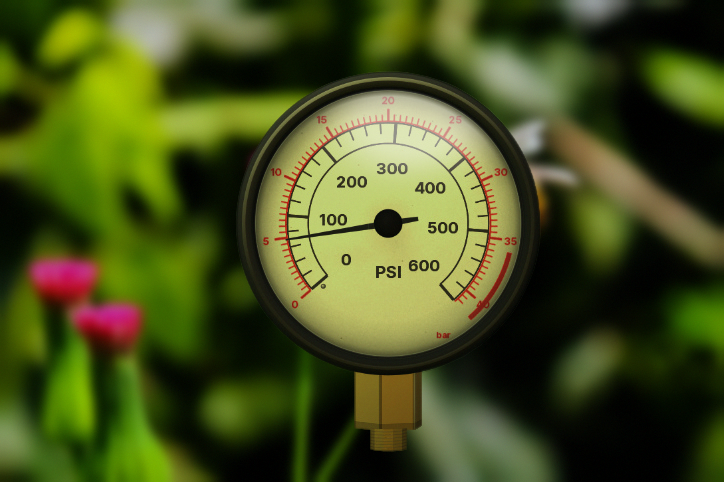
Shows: 70 (psi)
